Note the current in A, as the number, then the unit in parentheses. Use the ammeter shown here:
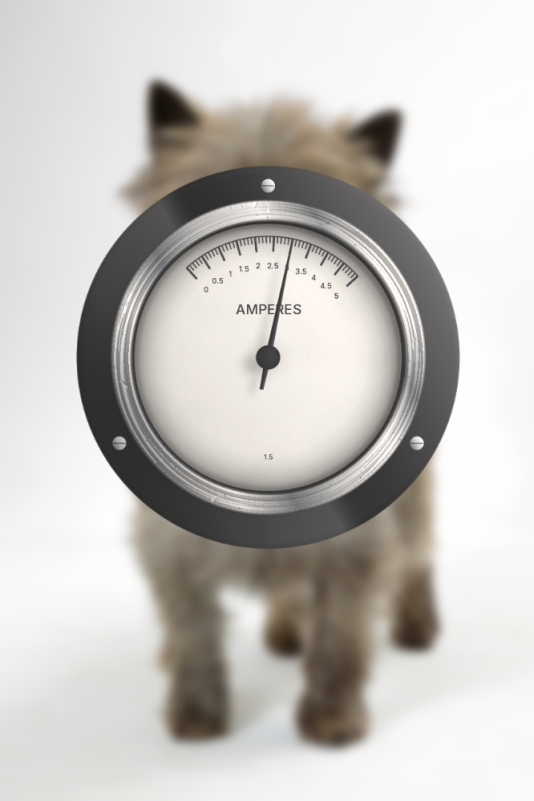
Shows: 3 (A)
